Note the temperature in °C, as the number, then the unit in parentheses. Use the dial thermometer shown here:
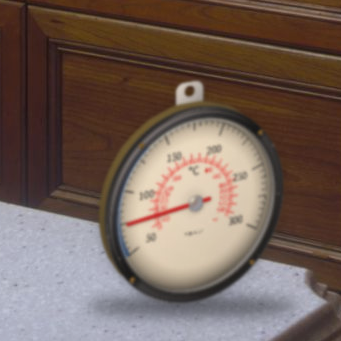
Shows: 75 (°C)
